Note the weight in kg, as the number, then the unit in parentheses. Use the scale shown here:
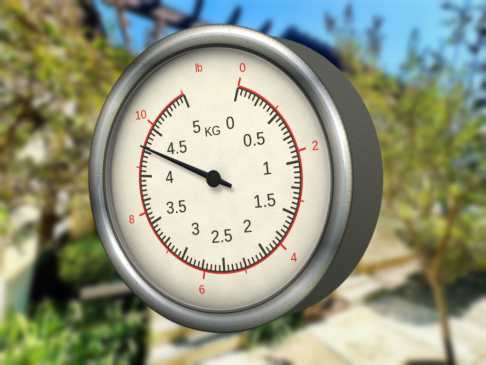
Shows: 4.3 (kg)
